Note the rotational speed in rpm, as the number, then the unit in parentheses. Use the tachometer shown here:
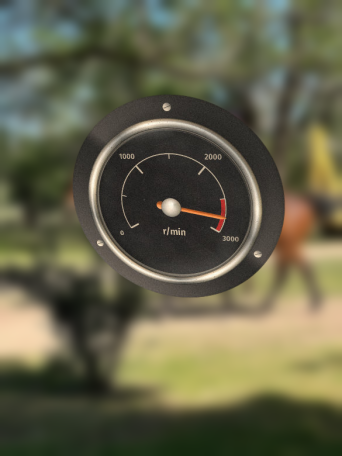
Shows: 2750 (rpm)
